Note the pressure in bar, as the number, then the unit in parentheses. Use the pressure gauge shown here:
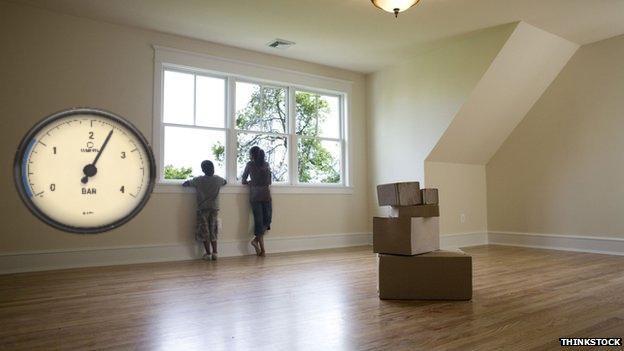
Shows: 2.4 (bar)
